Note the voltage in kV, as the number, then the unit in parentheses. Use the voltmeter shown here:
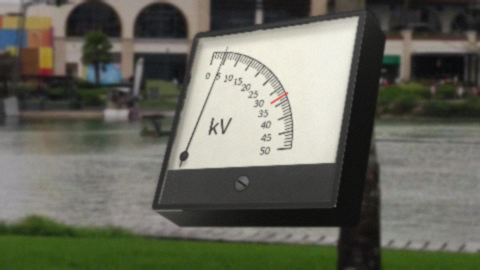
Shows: 5 (kV)
